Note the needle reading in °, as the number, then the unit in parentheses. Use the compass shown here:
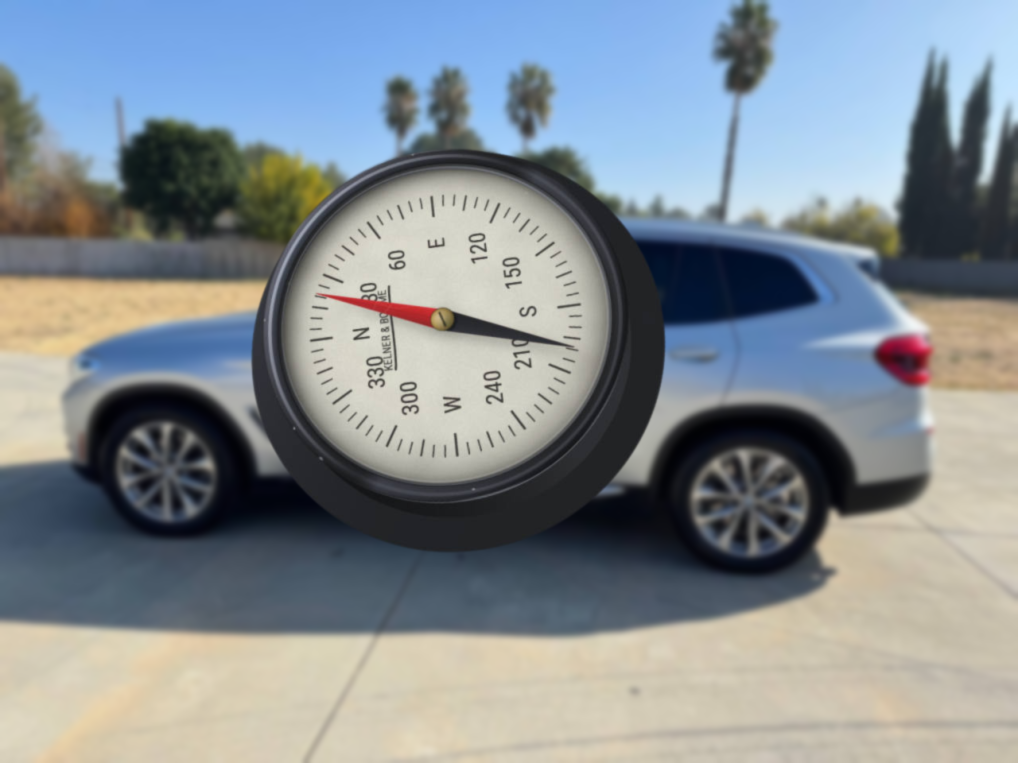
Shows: 20 (°)
